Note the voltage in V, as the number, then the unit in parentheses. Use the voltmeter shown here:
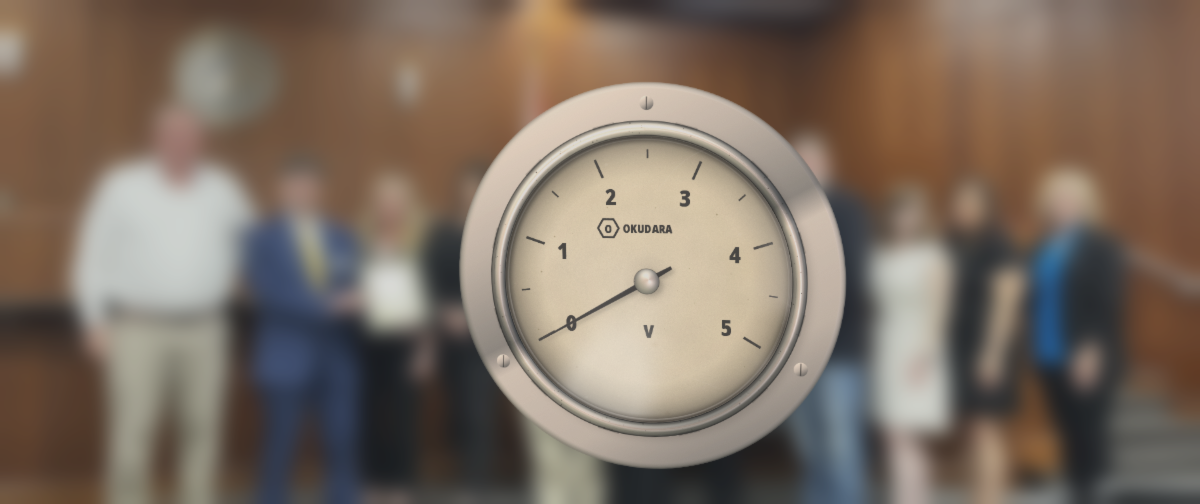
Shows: 0 (V)
